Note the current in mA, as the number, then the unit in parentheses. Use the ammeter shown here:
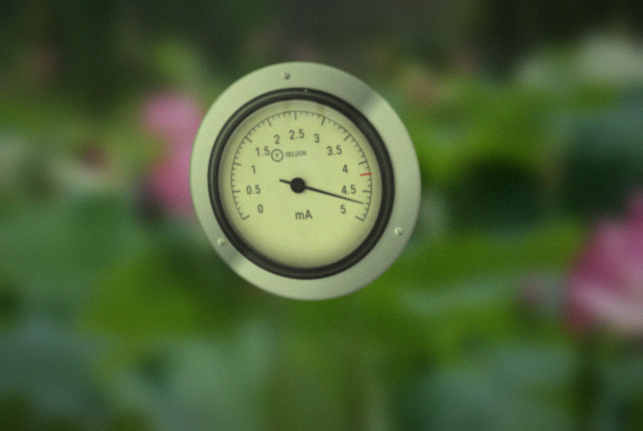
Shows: 4.7 (mA)
